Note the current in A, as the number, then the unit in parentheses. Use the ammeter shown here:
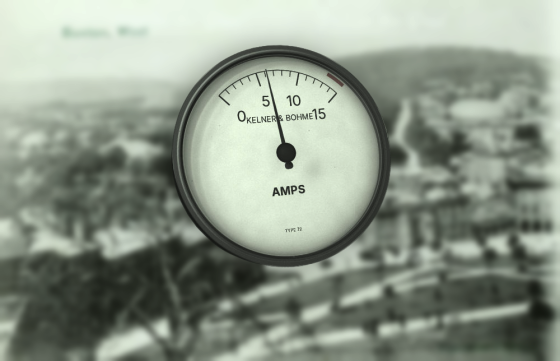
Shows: 6 (A)
